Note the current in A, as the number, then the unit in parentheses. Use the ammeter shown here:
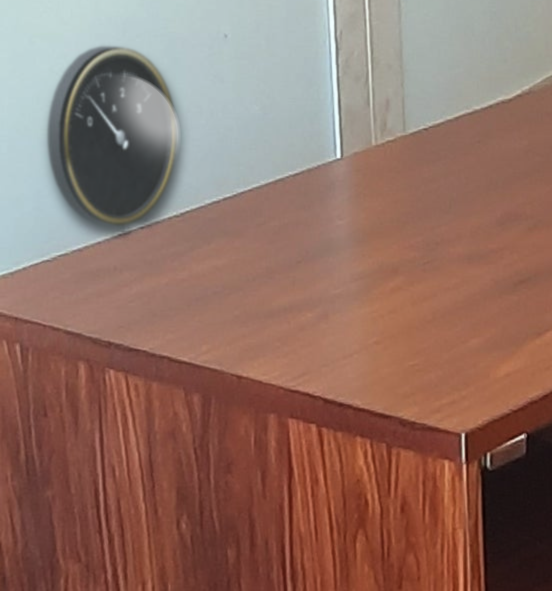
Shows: 0.5 (A)
